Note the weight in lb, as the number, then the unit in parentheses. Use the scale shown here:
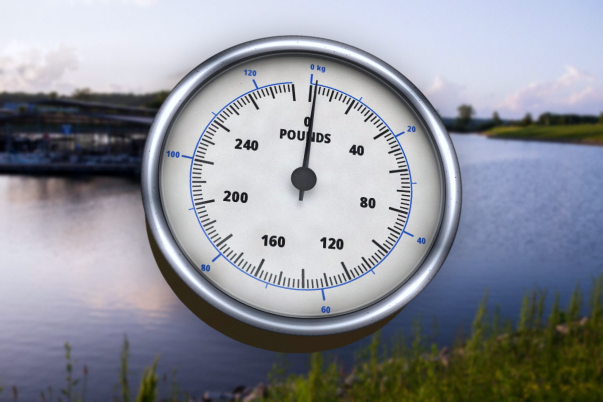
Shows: 2 (lb)
